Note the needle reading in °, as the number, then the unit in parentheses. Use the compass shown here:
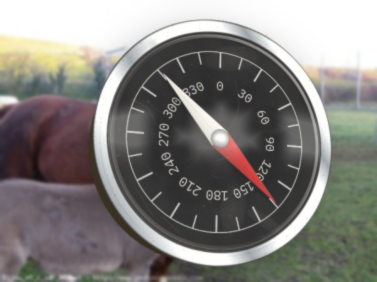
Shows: 135 (°)
